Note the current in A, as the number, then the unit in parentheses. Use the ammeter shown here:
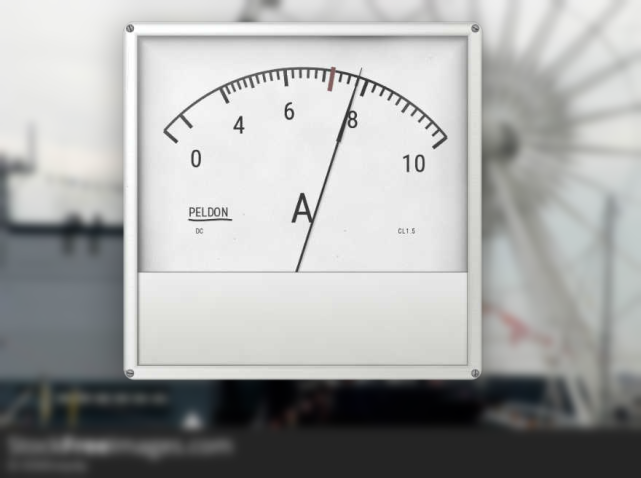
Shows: 7.8 (A)
